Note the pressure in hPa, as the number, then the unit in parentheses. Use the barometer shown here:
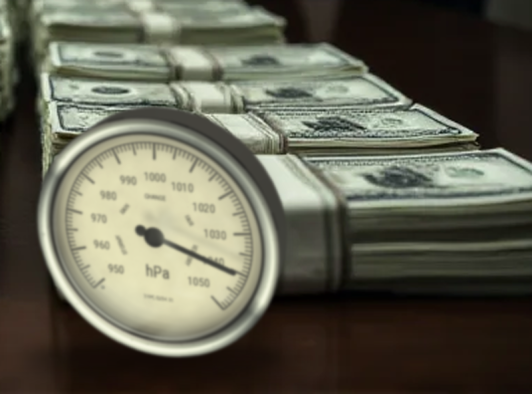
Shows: 1040 (hPa)
